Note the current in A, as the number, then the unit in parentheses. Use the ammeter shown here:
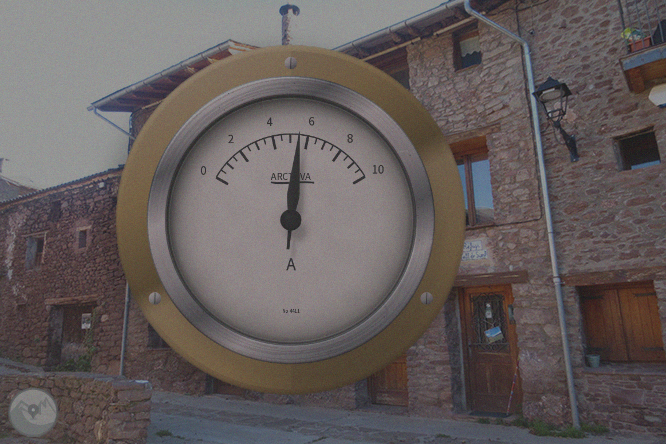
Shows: 5.5 (A)
